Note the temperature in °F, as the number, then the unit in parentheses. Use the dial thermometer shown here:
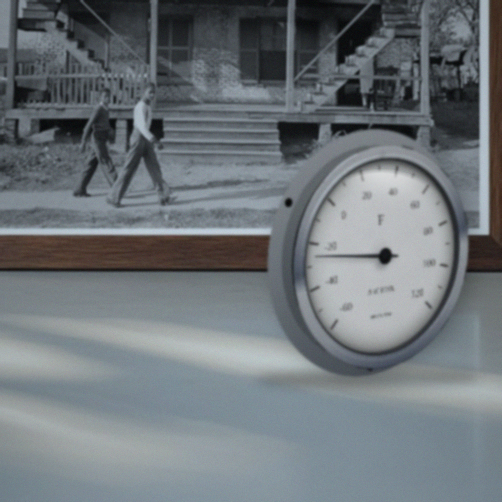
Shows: -25 (°F)
